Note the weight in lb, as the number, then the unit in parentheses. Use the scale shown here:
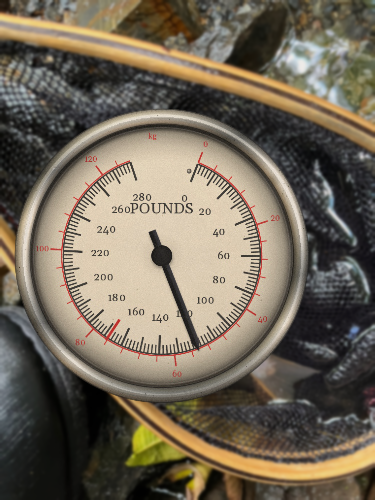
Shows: 120 (lb)
